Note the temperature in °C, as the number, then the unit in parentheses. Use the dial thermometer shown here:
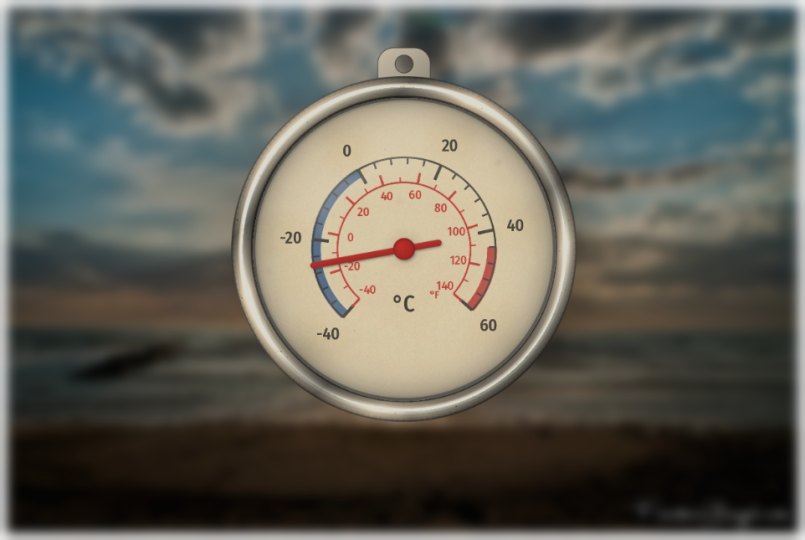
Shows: -26 (°C)
